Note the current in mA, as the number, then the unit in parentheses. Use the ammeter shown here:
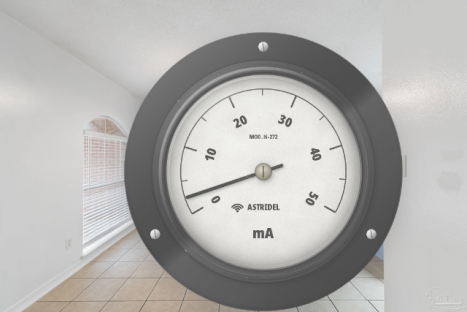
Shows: 2.5 (mA)
